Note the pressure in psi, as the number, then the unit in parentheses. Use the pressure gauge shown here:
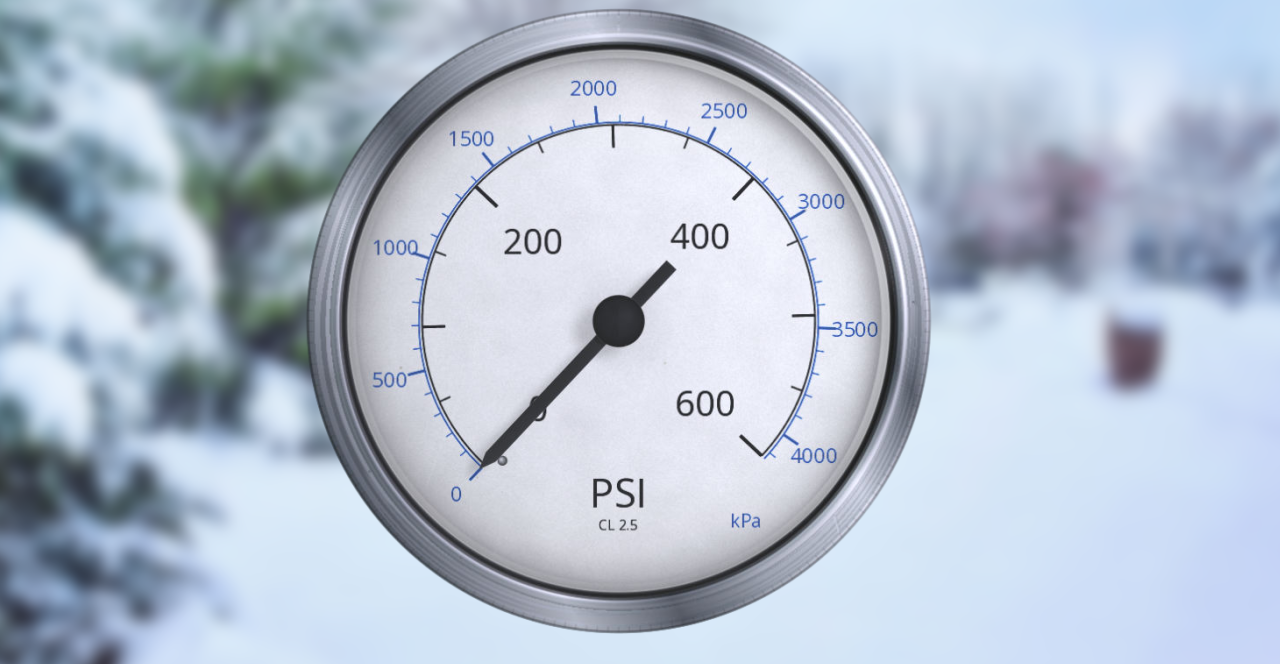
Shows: 0 (psi)
